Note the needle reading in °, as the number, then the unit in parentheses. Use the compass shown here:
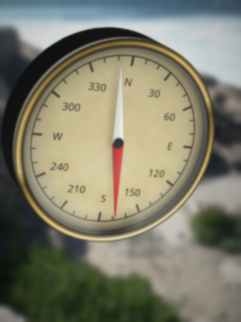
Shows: 170 (°)
